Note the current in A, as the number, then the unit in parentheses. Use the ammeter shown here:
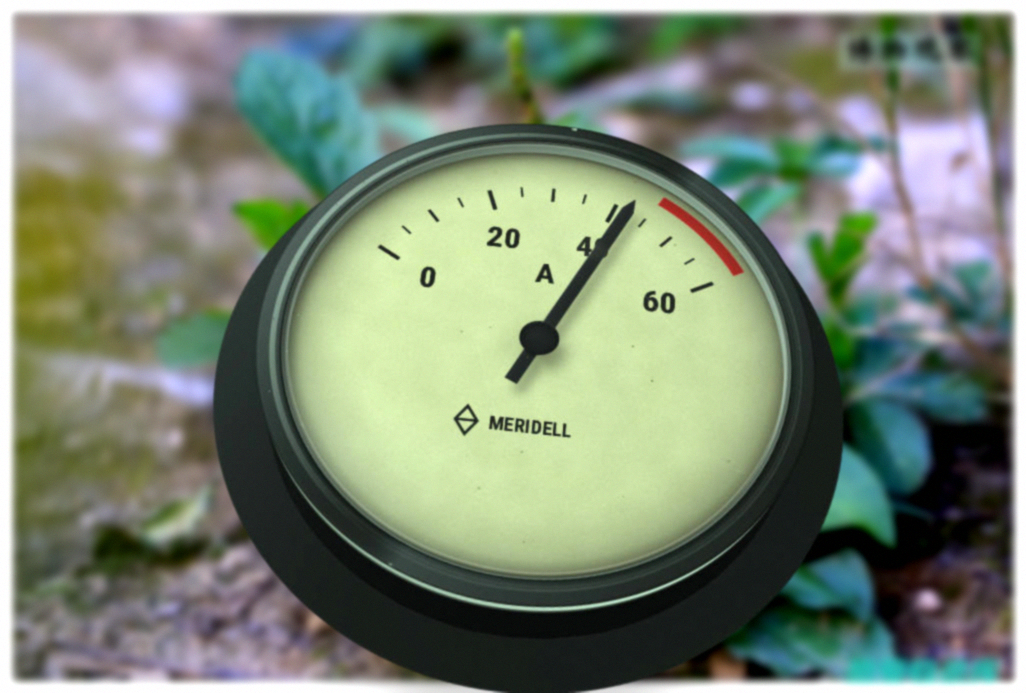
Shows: 42.5 (A)
